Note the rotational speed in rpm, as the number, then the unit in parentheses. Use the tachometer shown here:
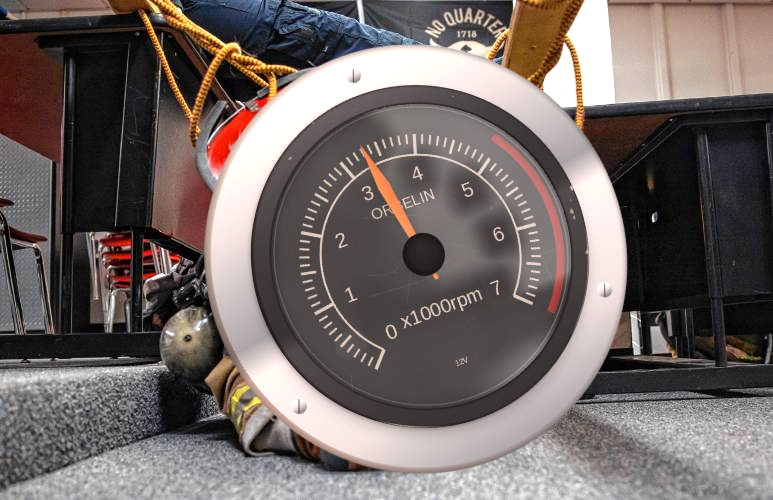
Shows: 3300 (rpm)
